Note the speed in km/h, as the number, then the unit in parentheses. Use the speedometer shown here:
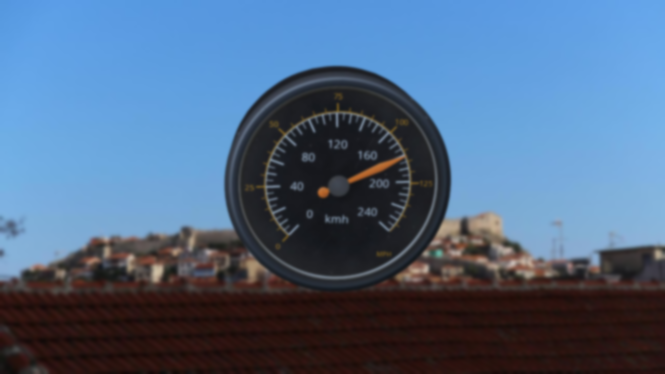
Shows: 180 (km/h)
